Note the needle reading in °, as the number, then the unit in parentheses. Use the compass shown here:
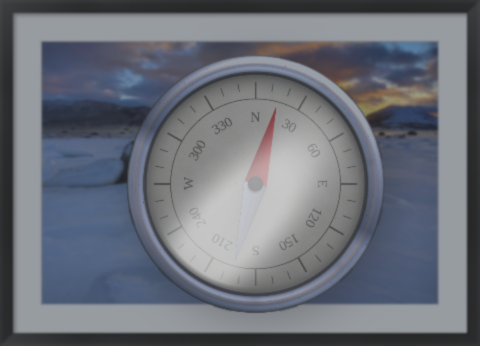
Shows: 15 (°)
